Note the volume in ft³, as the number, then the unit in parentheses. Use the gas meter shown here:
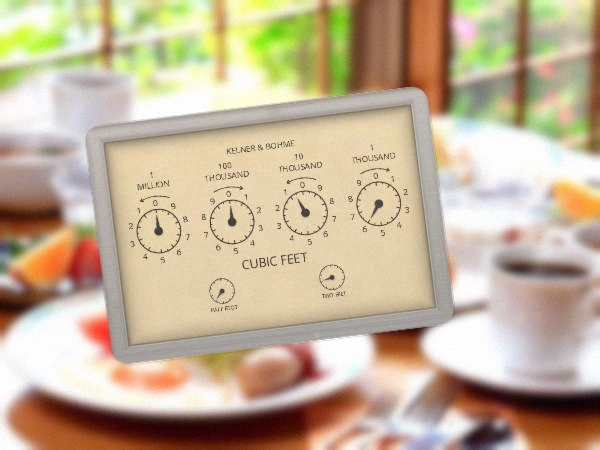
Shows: 600 (ft³)
